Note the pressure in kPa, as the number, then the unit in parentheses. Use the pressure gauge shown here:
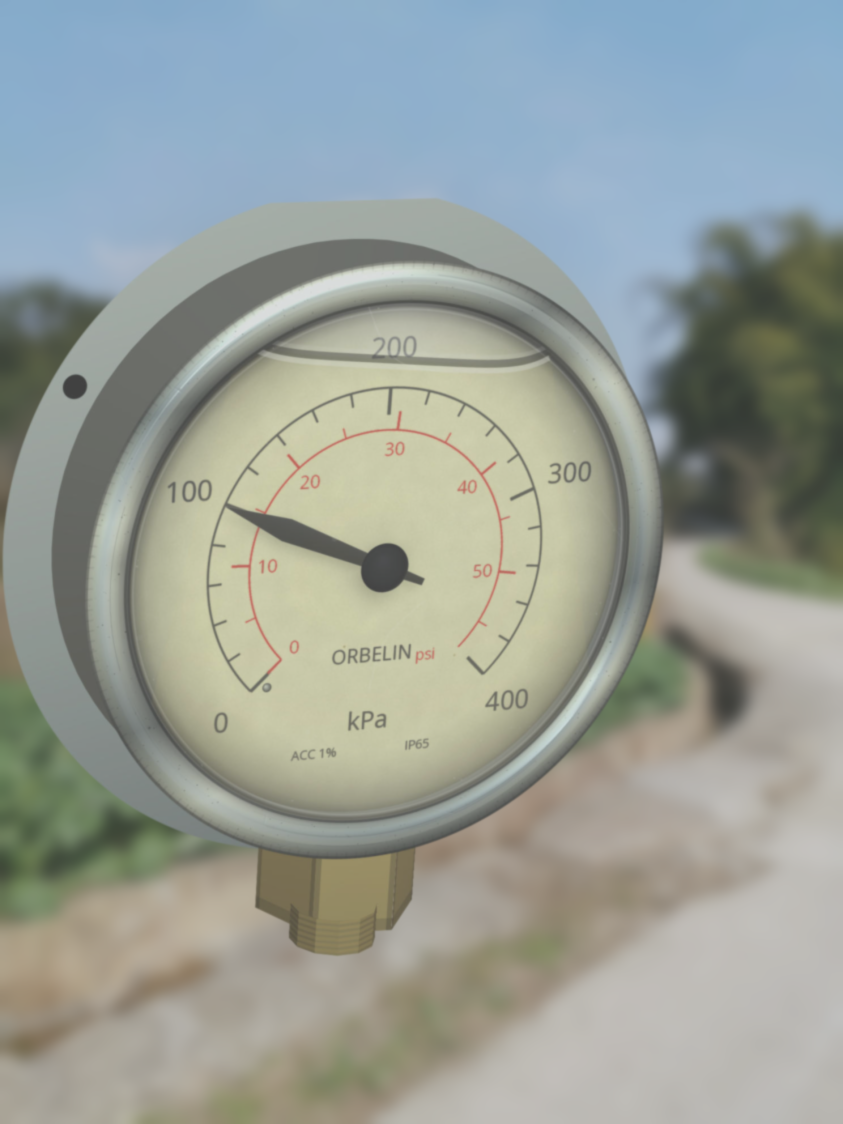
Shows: 100 (kPa)
